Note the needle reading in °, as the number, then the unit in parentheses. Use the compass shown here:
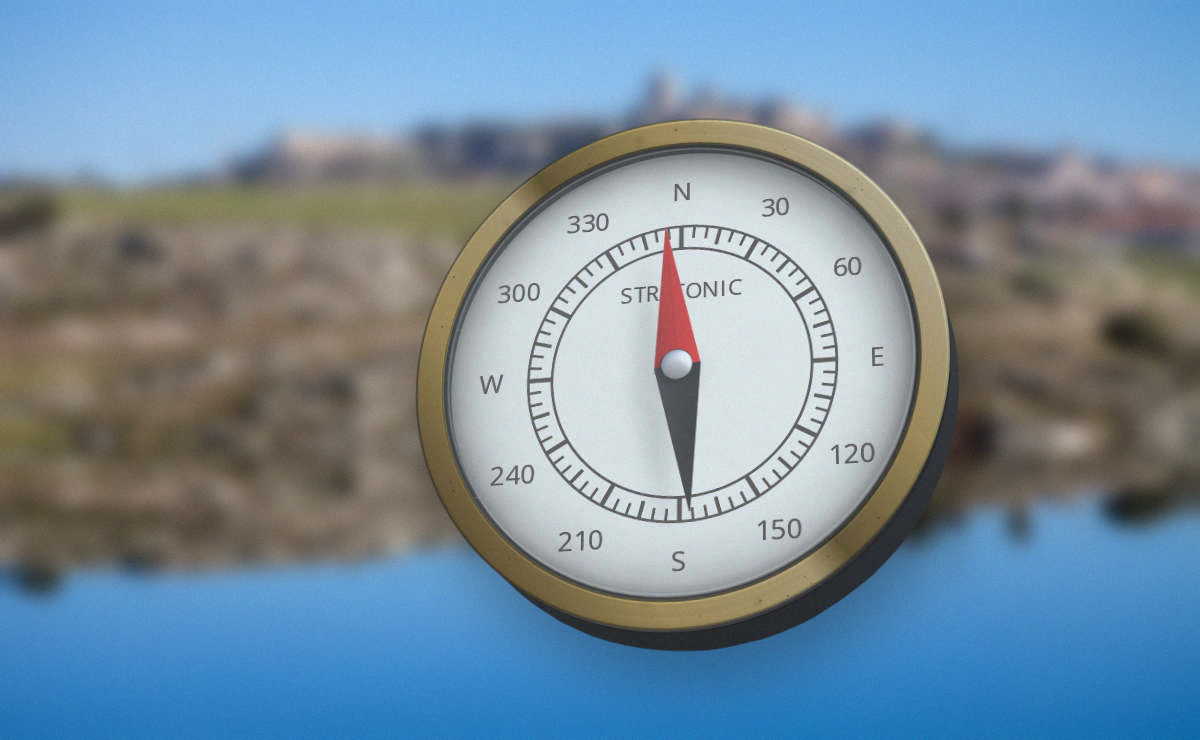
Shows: 355 (°)
